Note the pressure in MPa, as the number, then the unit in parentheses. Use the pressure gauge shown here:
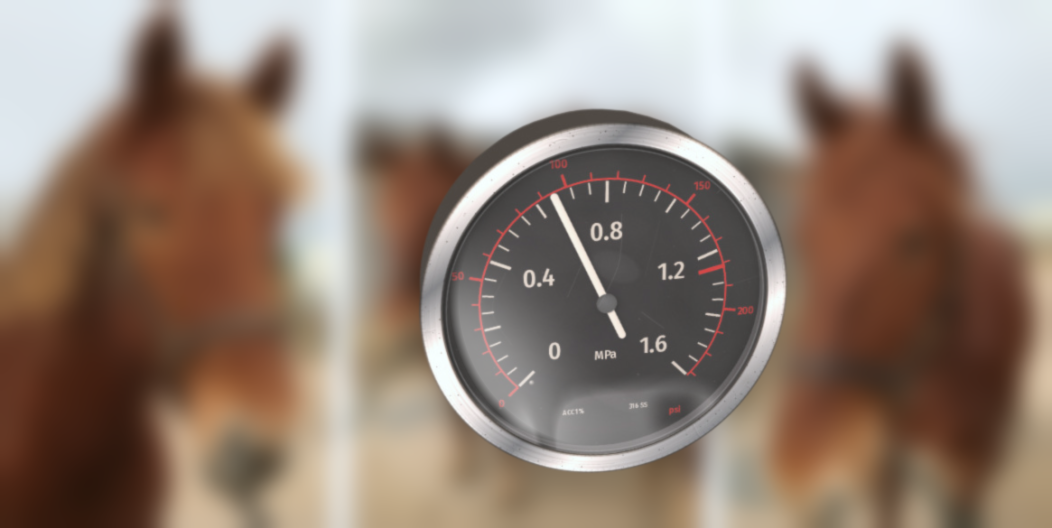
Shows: 0.65 (MPa)
